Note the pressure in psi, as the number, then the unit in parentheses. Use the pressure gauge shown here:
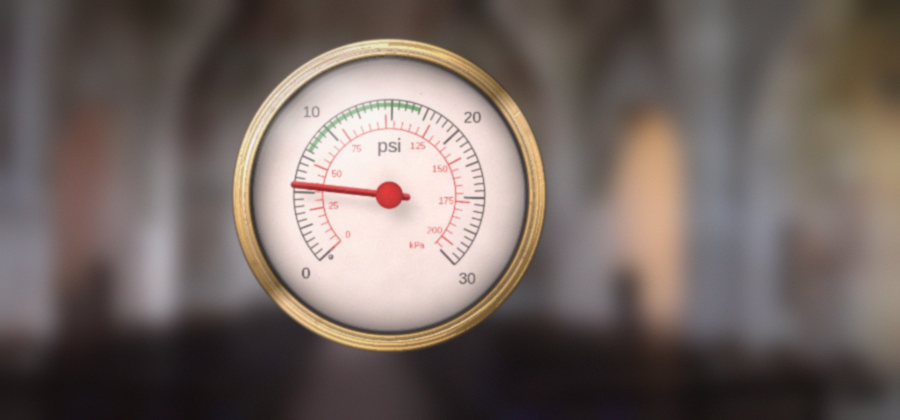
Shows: 5.5 (psi)
